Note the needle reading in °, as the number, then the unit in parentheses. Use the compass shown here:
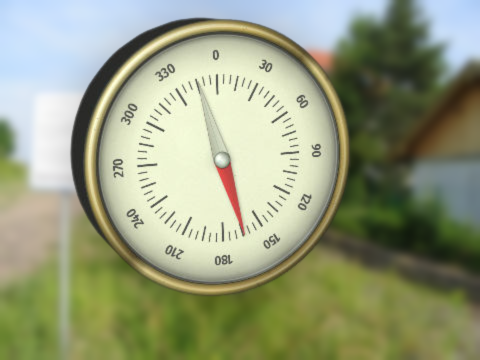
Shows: 165 (°)
